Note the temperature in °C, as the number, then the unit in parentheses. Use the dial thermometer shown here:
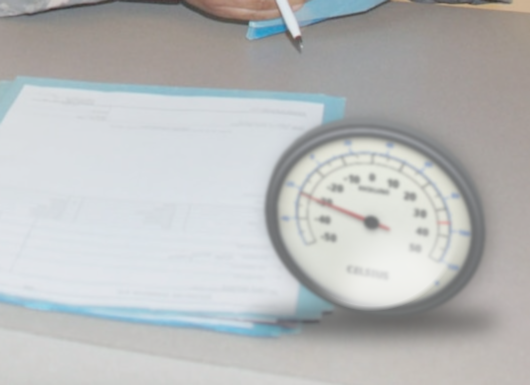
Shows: -30 (°C)
